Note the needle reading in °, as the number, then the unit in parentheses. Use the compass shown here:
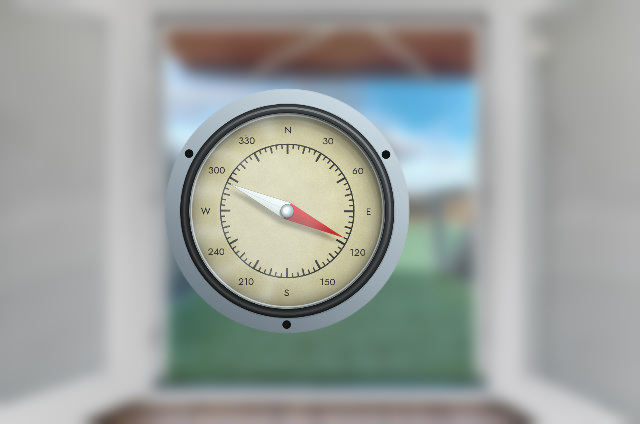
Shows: 115 (°)
